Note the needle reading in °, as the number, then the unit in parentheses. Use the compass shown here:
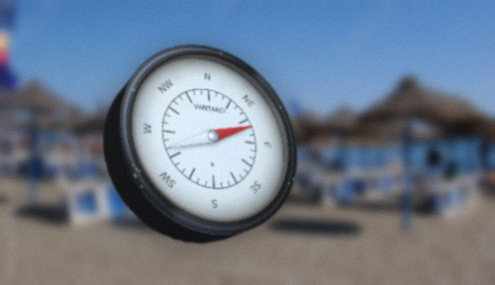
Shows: 70 (°)
